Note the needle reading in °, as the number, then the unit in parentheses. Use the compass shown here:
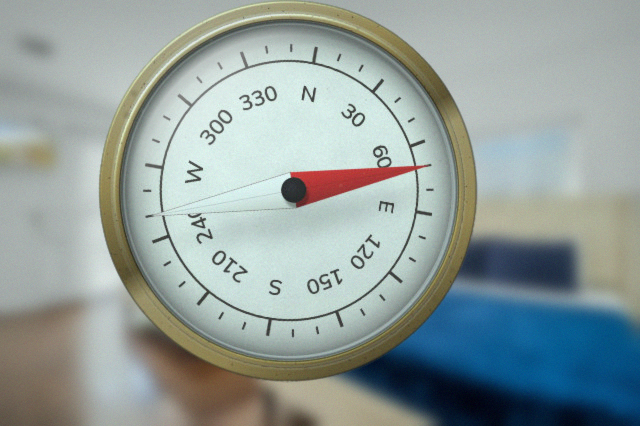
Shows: 70 (°)
